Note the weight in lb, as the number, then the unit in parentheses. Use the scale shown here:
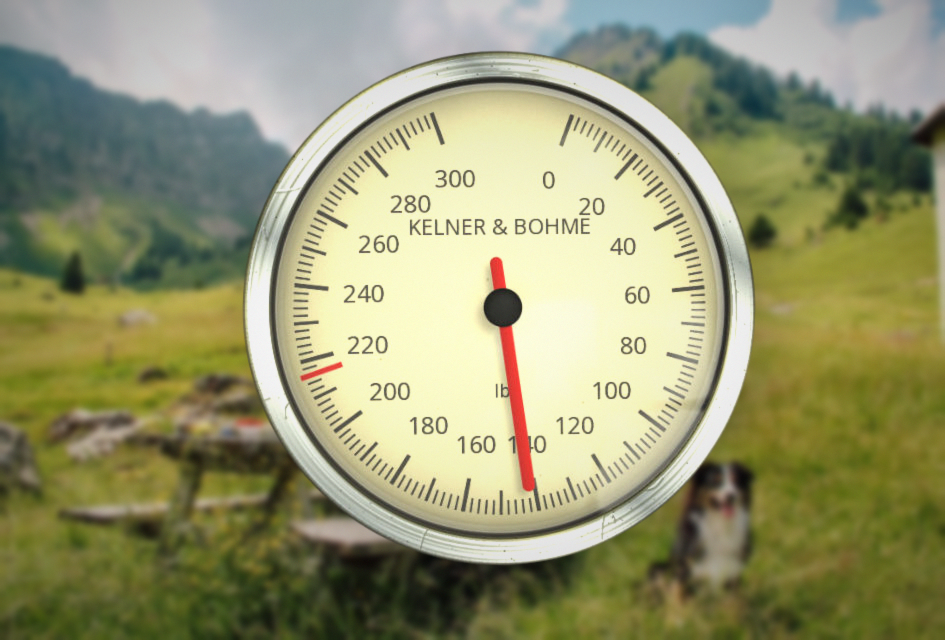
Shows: 142 (lb)
